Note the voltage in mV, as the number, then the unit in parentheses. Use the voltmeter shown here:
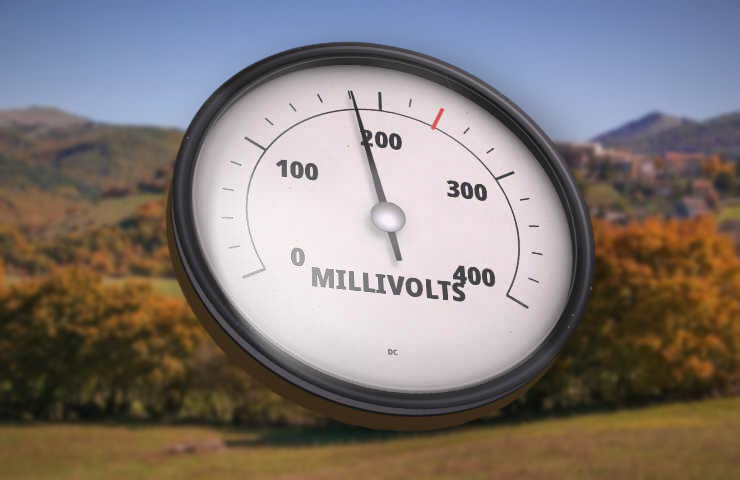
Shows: 180 (mV)
